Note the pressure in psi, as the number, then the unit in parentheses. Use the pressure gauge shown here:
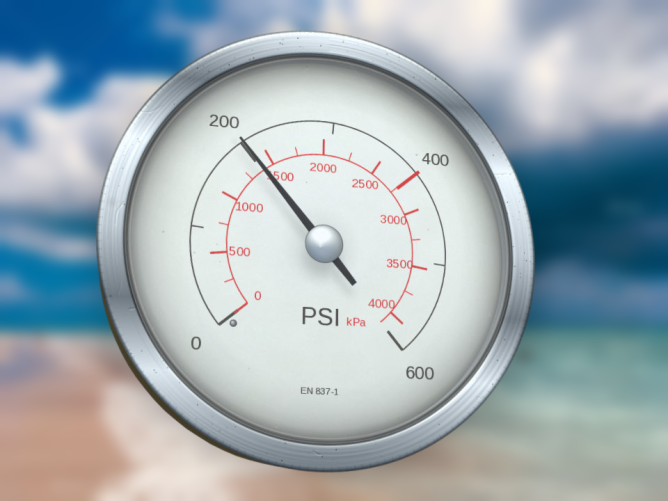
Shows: 200 (psi)
